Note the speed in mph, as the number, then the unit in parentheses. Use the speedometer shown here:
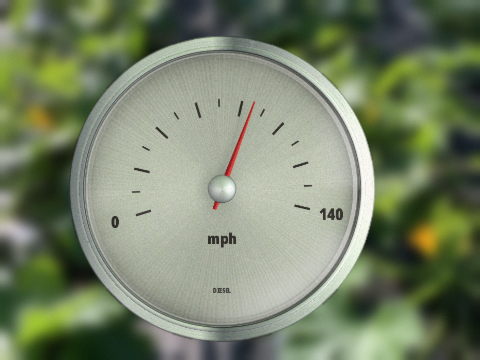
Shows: 85 (mph)
